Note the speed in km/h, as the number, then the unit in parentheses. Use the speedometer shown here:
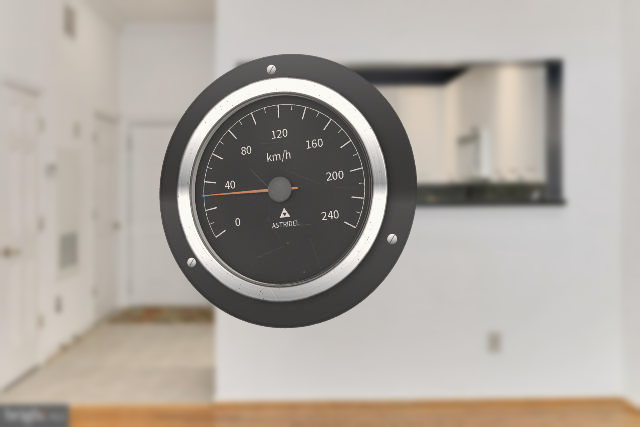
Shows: 30 (km/h)
